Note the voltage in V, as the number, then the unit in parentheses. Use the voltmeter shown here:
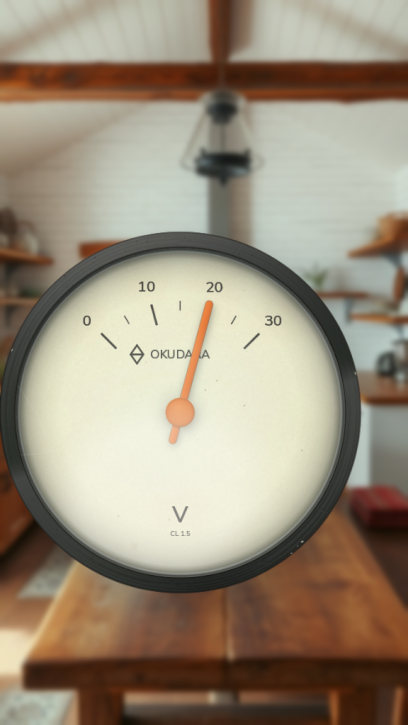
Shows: 20 (V)
